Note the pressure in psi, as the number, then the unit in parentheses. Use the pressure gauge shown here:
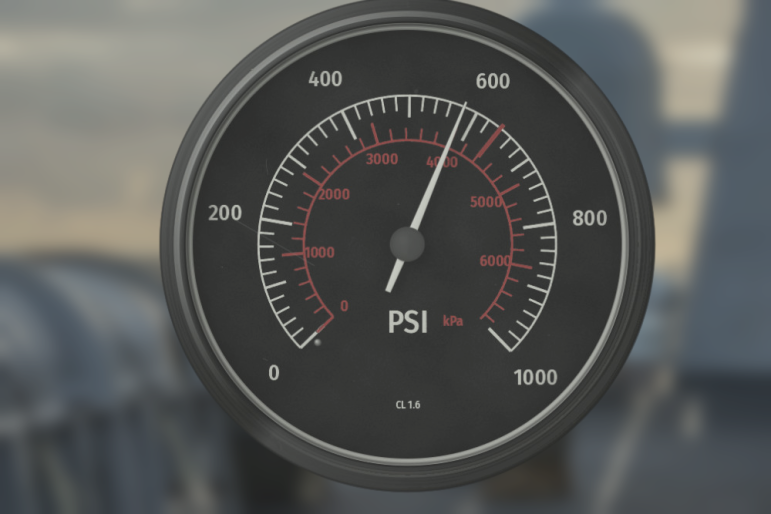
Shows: 580 (psi)
